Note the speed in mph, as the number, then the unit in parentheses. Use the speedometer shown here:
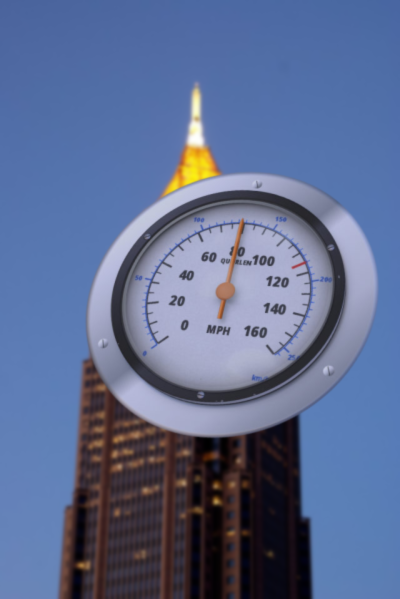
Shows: 80 (mph)
